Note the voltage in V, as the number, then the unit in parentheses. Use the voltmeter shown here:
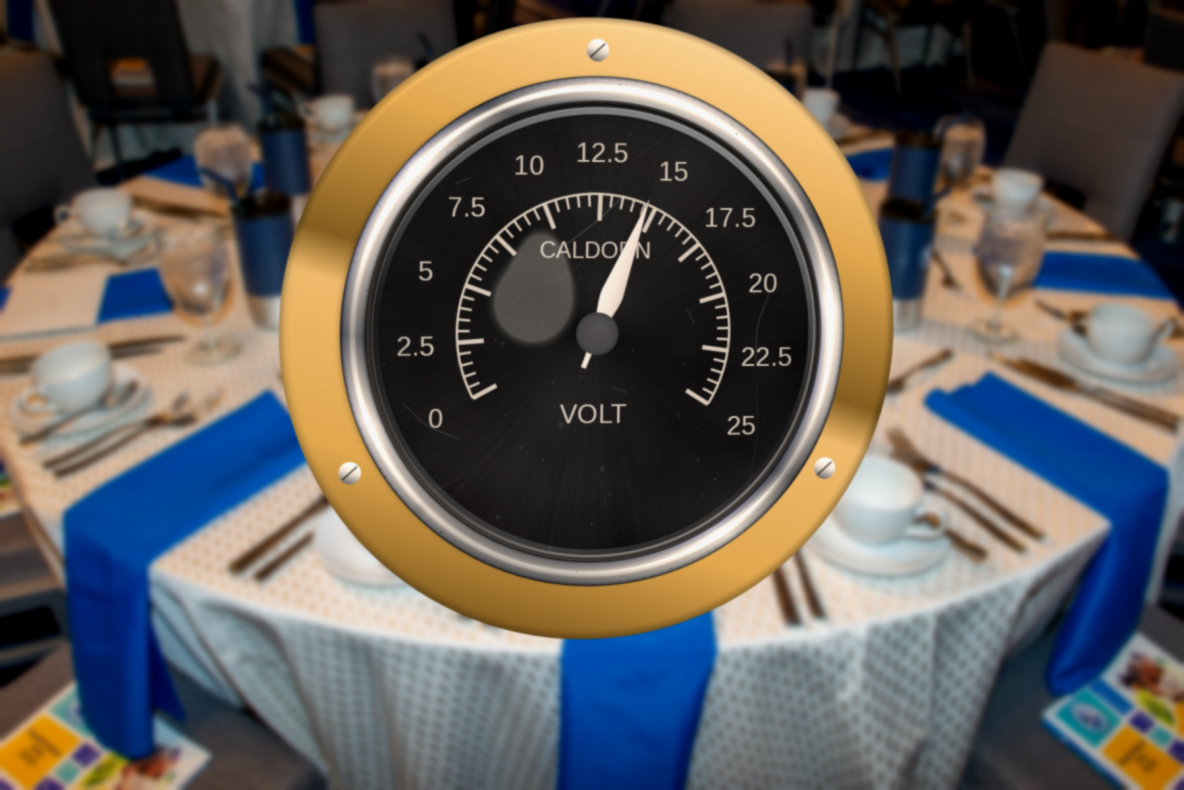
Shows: 14.5 (V)
